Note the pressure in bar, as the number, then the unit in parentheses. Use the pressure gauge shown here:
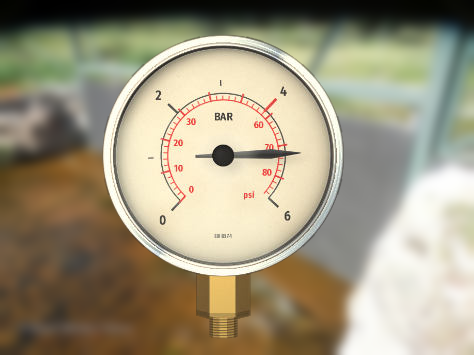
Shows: 5 (bar)
